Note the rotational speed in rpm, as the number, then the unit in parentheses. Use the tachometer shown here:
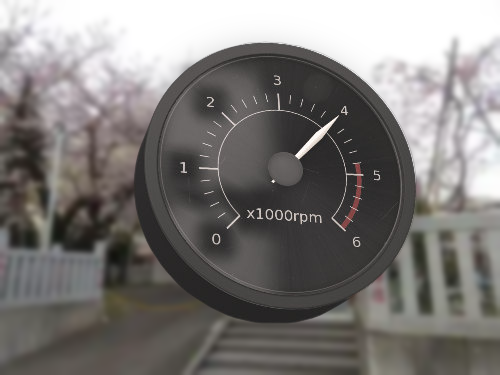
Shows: 4000 (rpm)
